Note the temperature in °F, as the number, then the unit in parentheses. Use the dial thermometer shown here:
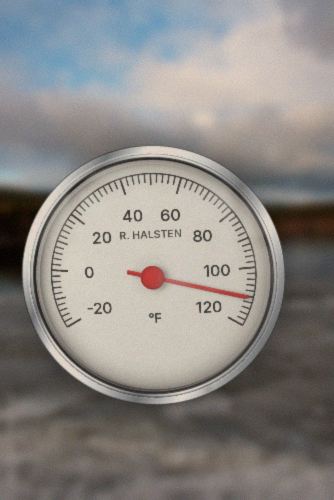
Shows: 110 (°F)
